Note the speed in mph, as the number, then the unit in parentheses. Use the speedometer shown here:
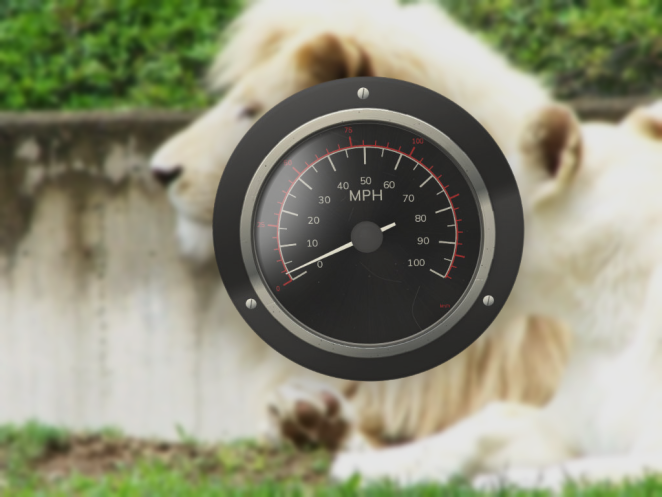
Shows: 2.5 (mph)
